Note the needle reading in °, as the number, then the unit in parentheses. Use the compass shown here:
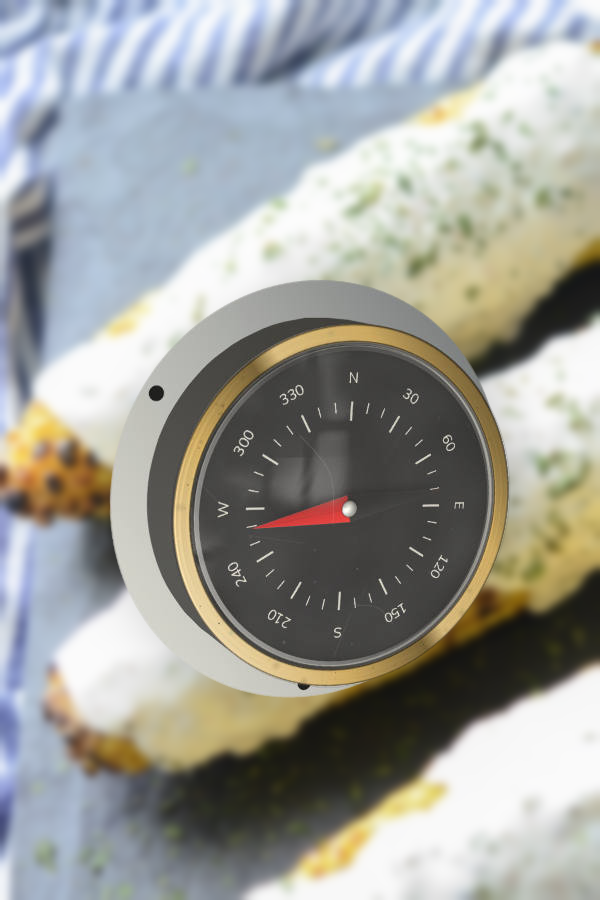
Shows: 260 (°)
